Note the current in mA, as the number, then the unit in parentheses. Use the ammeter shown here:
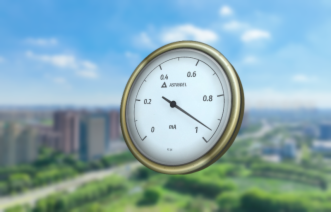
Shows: 0.95 (mA)
